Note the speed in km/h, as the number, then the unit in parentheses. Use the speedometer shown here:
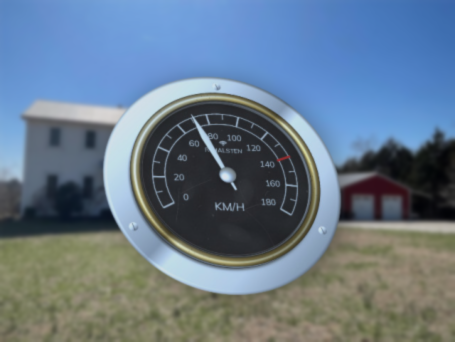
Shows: 70 (km/h)
